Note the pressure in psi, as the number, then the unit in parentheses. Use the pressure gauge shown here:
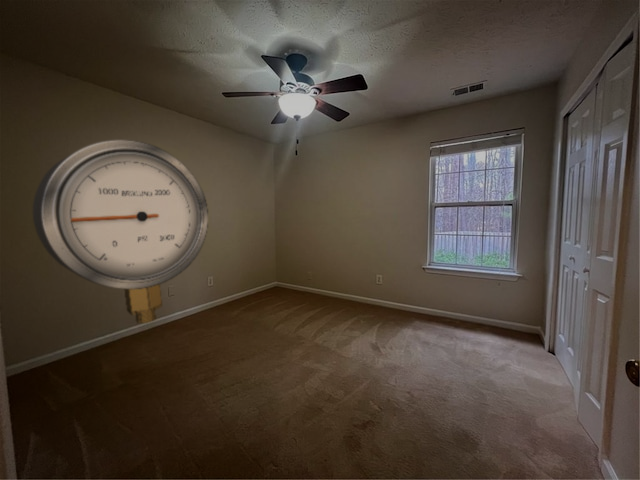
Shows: 500 (psi)
